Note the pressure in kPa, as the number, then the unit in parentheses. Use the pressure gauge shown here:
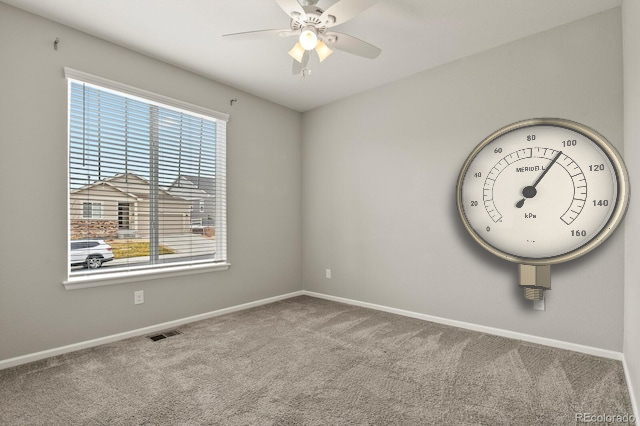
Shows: 100 (kPa)
